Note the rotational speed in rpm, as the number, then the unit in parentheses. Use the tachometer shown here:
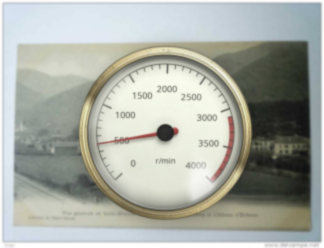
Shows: 500 (rpm)
